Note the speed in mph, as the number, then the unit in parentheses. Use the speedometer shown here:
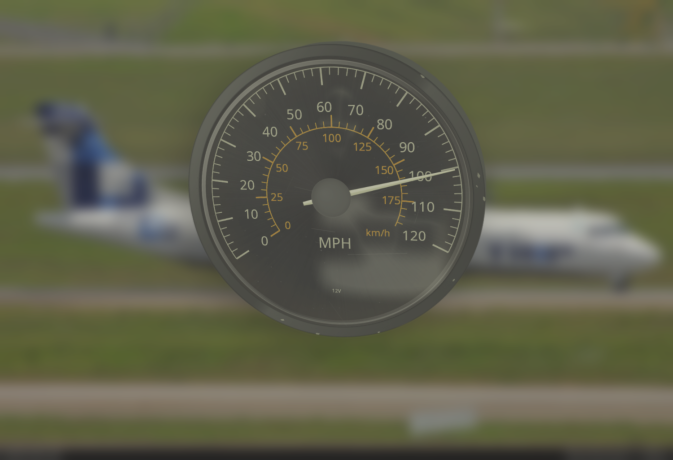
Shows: 100 (mph)
